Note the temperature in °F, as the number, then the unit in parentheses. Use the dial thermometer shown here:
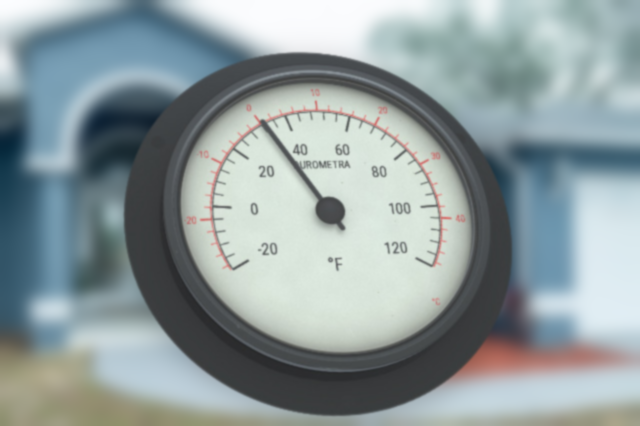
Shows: 32 (°F)
